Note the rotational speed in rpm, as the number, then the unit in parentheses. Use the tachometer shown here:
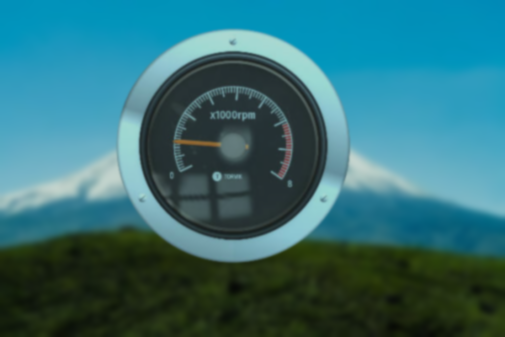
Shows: 1000 (rpm)
